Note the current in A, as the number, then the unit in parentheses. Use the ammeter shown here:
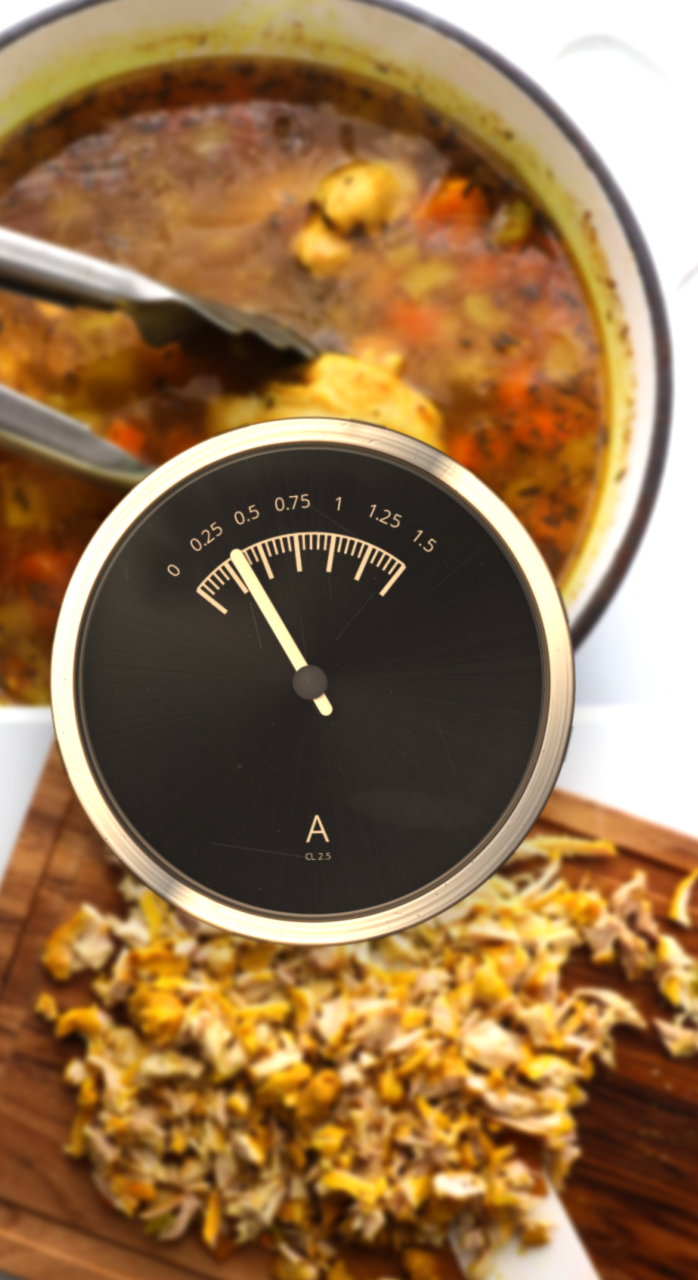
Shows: 0.35 (A)
